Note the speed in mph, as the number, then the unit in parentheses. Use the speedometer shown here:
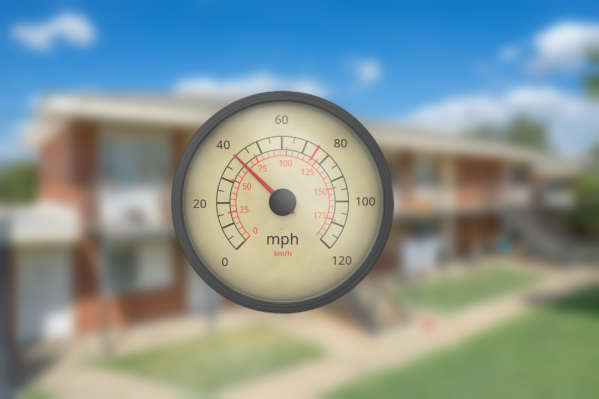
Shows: 40 (mph)
